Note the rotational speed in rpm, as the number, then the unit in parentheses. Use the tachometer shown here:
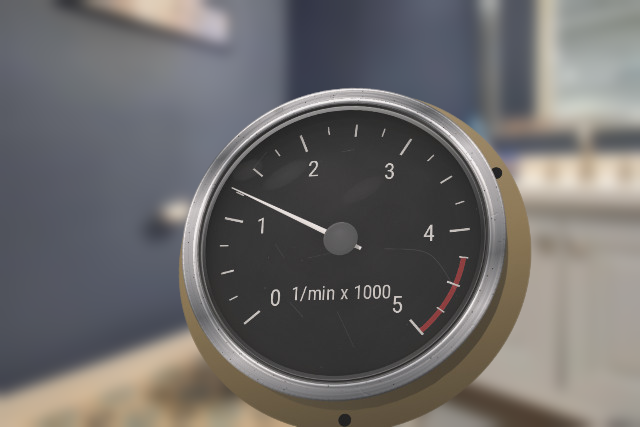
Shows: 1250 (rpm)
